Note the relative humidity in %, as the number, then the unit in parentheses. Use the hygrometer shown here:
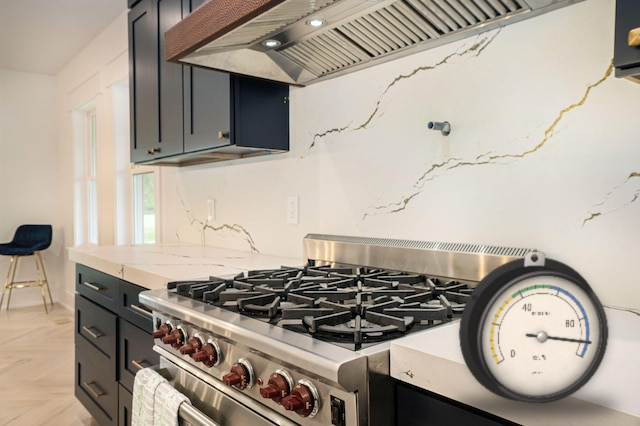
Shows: 92 (%)
